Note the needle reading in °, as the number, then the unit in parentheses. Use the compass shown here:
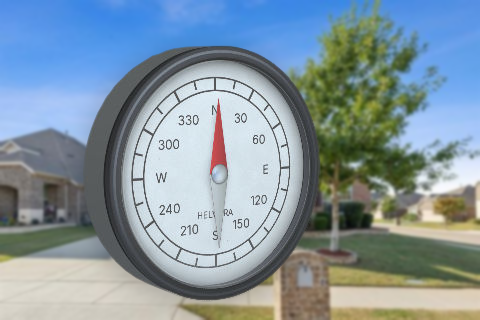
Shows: 0 (°)
